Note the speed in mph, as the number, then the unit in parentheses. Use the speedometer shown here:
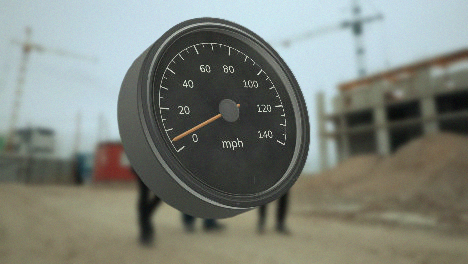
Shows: 5 (mph)
